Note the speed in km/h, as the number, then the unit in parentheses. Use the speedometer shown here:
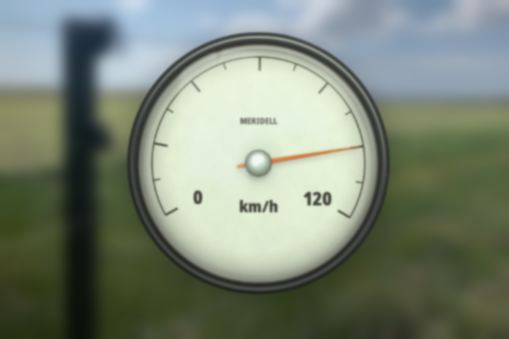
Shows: 100 (km/h)
